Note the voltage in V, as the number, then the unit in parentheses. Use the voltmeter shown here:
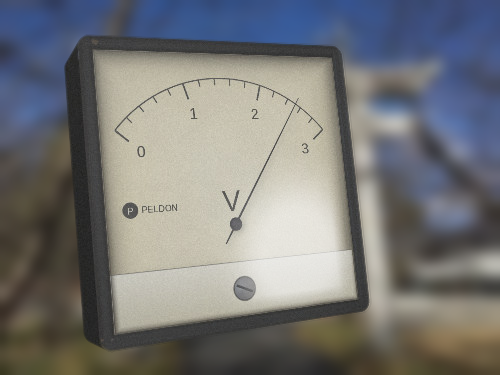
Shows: 2.5 (V)
